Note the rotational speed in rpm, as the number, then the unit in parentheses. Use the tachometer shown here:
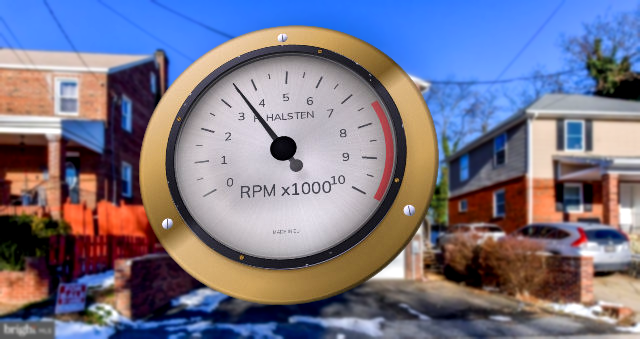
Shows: 3500 (rpm)
